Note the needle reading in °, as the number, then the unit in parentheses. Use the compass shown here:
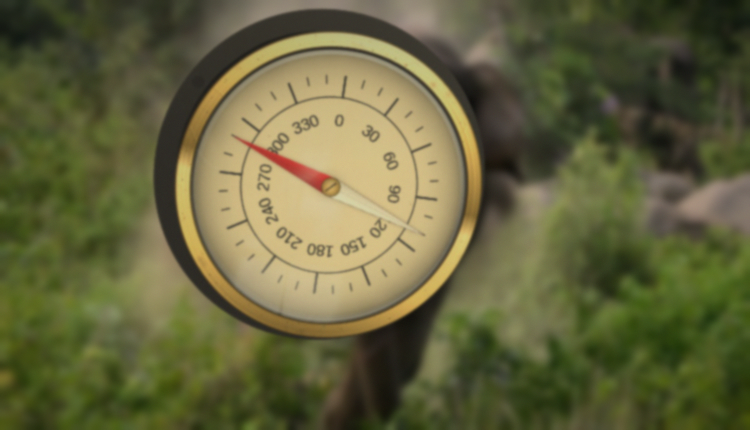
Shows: 290 (°)
